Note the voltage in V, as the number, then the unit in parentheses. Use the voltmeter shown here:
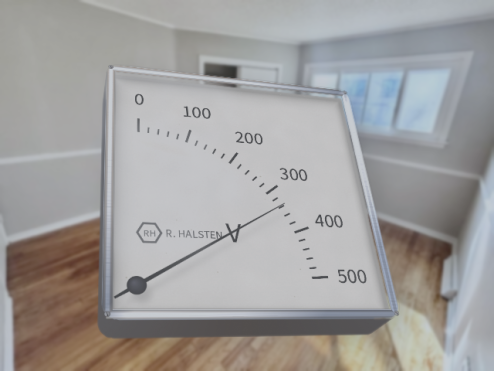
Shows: 340 (V)
